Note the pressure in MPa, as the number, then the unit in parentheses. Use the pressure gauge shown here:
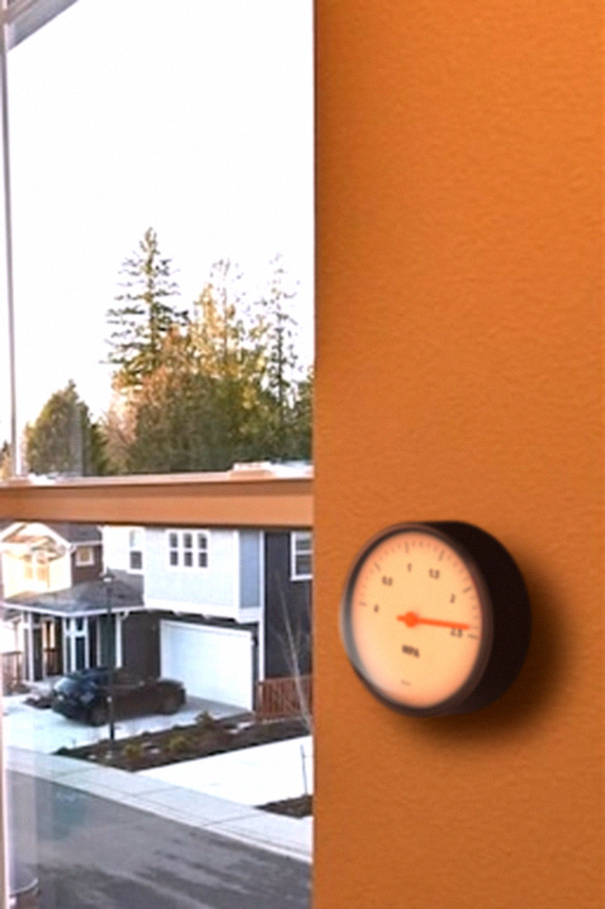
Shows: 2.4 (MPa)
